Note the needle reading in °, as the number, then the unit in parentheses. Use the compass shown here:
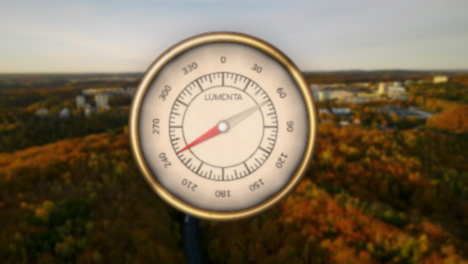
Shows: 240 (°)
